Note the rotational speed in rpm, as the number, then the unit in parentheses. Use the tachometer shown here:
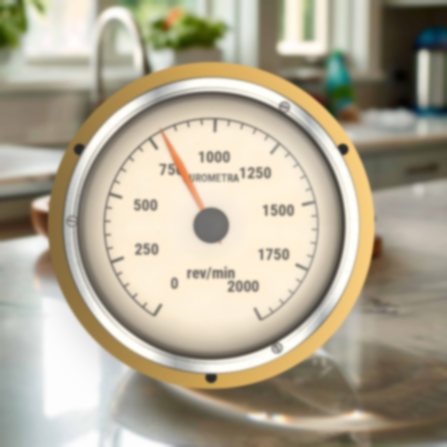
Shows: 800 (rpm)
